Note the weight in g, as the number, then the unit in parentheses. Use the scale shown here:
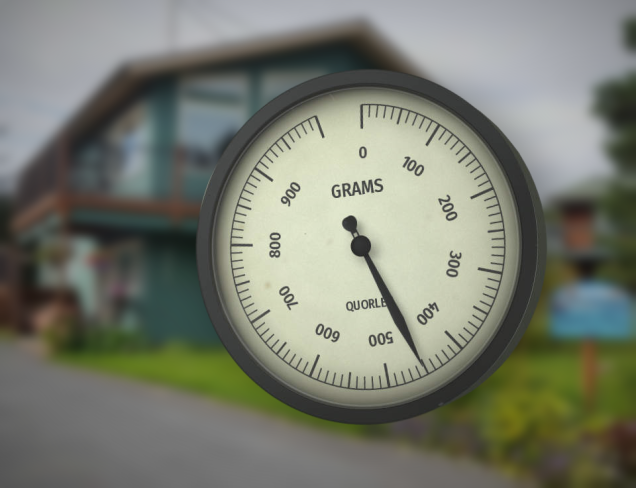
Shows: 450 (g)
